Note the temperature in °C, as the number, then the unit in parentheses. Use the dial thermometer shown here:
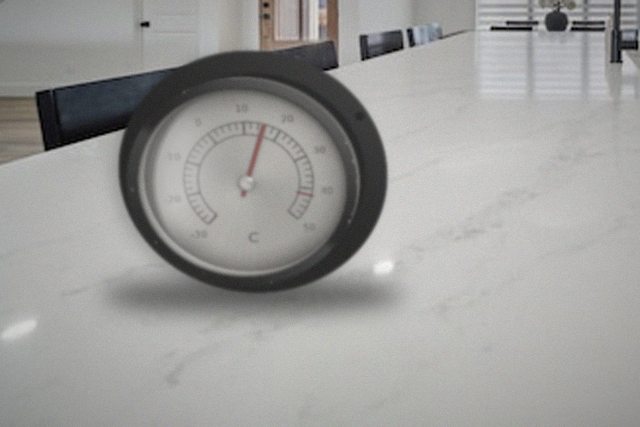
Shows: 16 (°C)
